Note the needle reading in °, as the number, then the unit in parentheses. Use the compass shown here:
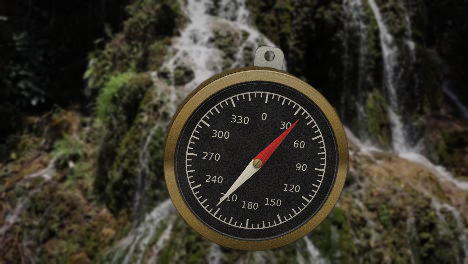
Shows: 35 (°)
